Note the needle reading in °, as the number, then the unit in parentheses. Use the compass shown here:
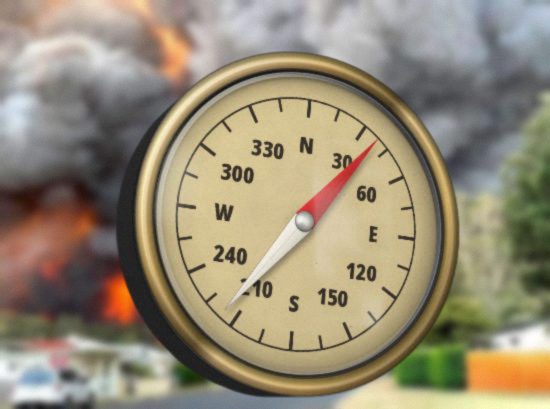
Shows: 37.5 (°)
